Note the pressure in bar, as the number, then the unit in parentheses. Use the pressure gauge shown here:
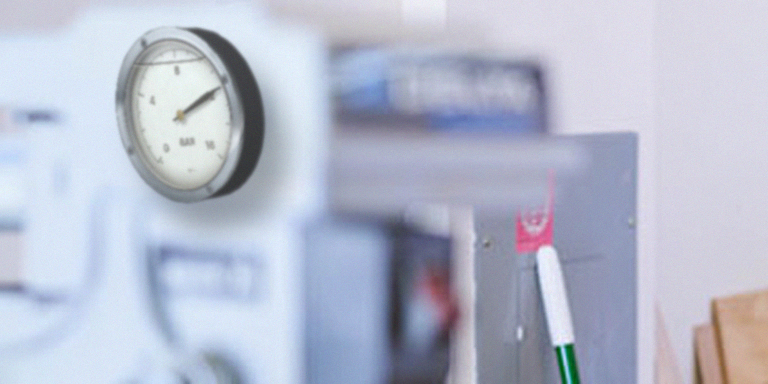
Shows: 12 (bar)
